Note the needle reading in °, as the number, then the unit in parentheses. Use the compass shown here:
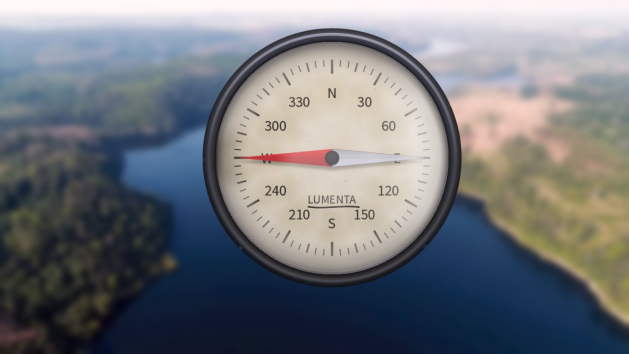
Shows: 270 (°)
